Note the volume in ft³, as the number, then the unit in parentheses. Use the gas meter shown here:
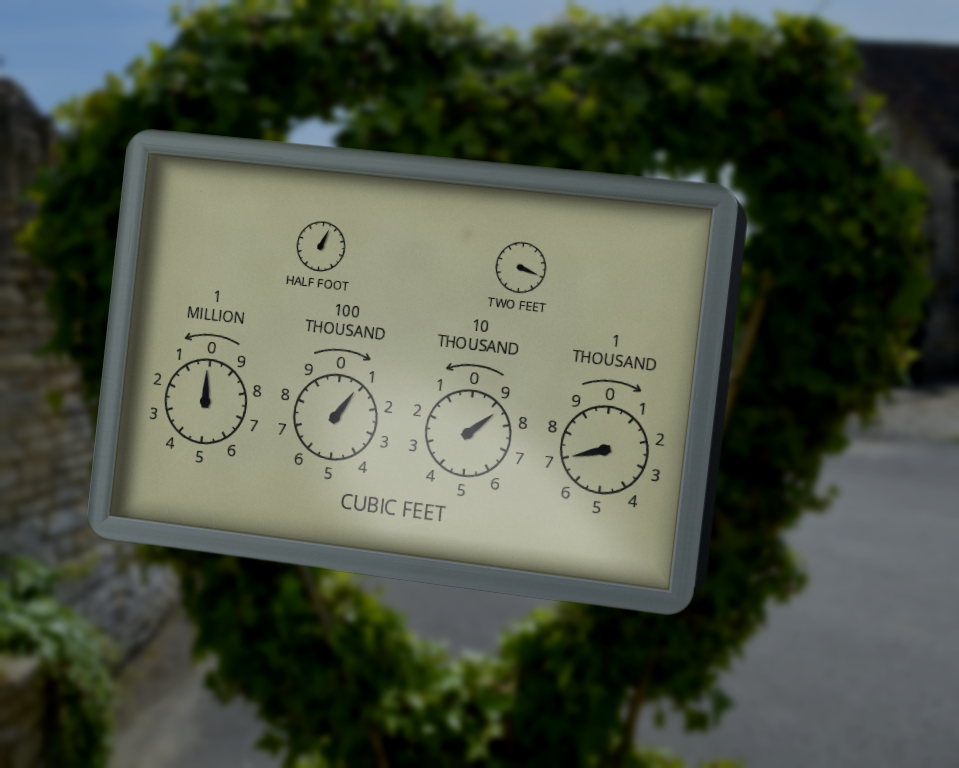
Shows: 8700 (ft³)
